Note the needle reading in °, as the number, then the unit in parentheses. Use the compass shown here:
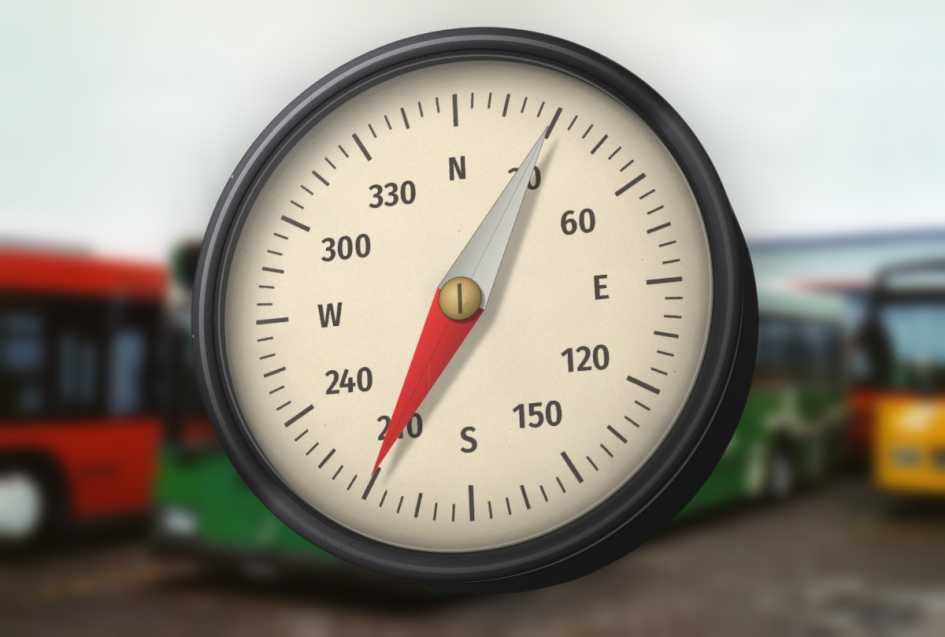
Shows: 210 (°)
